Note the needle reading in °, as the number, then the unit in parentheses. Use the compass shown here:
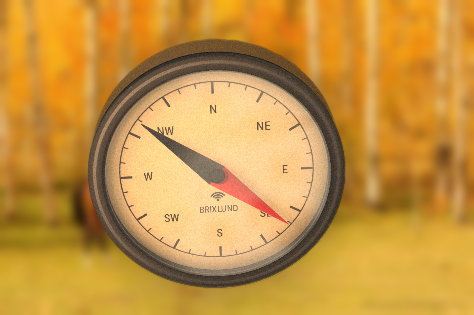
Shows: 130 (°)
